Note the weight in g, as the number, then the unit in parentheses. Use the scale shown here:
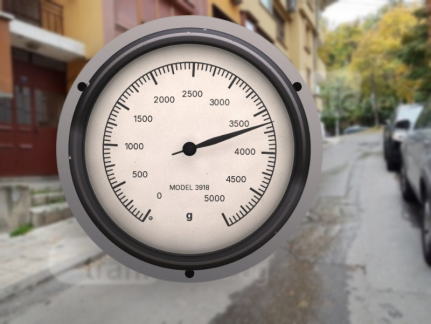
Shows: 3650 (g)
